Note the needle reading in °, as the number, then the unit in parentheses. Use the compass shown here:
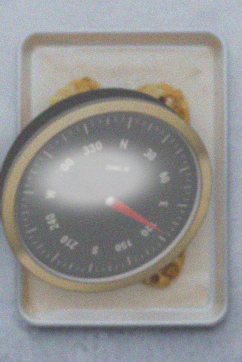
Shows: 115 (°)
